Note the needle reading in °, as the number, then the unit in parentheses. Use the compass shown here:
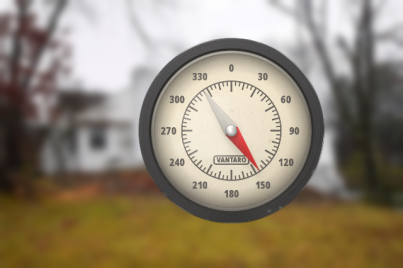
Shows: 145 (°)
